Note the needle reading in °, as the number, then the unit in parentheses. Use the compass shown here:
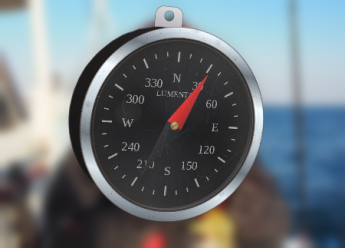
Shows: 30 (°)
